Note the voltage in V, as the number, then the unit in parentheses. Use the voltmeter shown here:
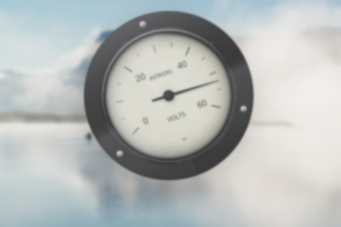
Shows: 52.5 (V)
